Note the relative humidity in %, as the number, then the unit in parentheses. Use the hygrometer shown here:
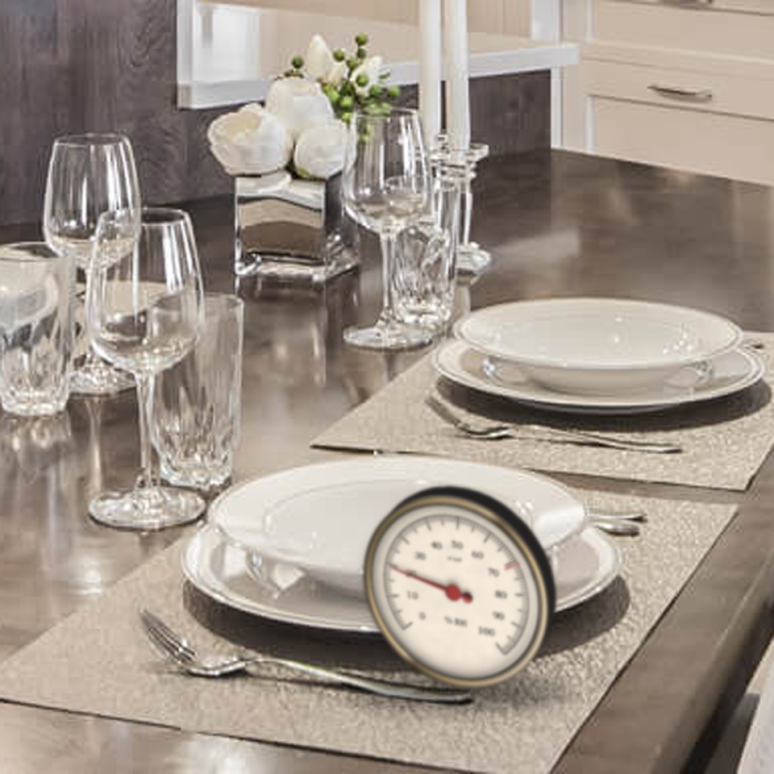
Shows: 20 (%)
